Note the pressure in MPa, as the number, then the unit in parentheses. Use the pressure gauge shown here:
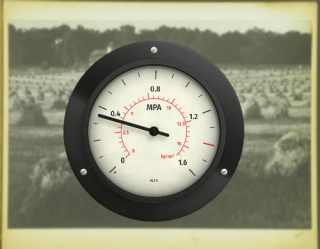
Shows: 0.35 (MPa)
